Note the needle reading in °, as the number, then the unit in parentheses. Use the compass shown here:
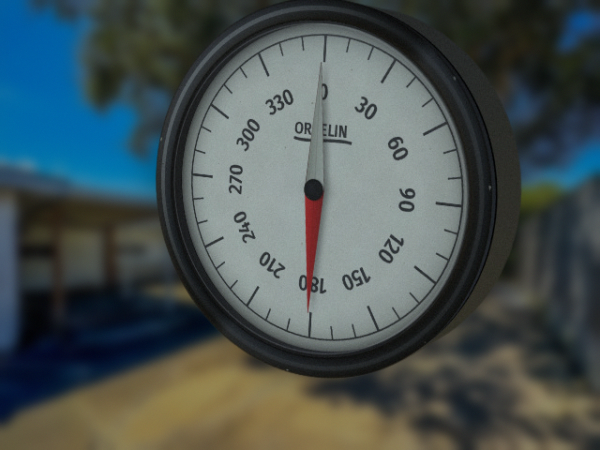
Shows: 180 (°)
